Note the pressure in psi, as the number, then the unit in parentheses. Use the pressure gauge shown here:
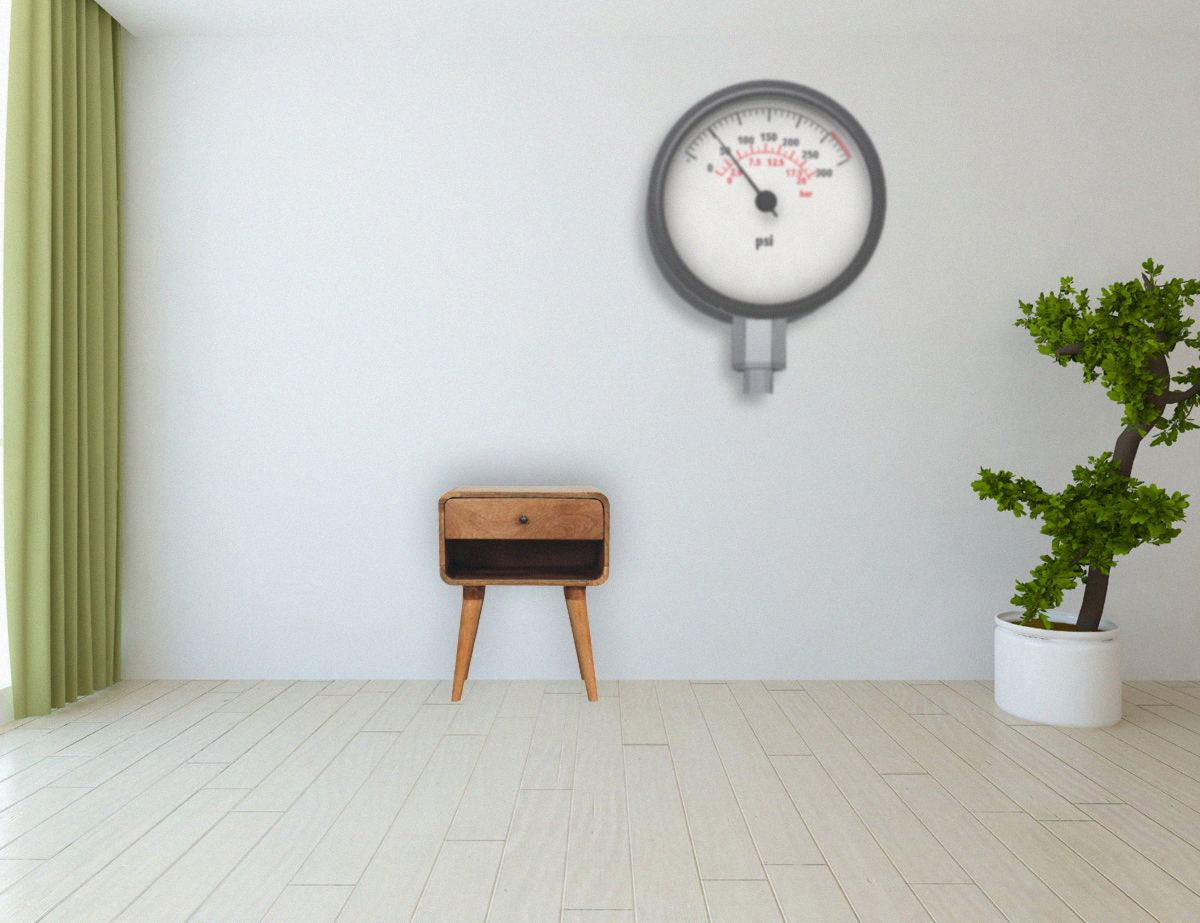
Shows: 50 (psi)
